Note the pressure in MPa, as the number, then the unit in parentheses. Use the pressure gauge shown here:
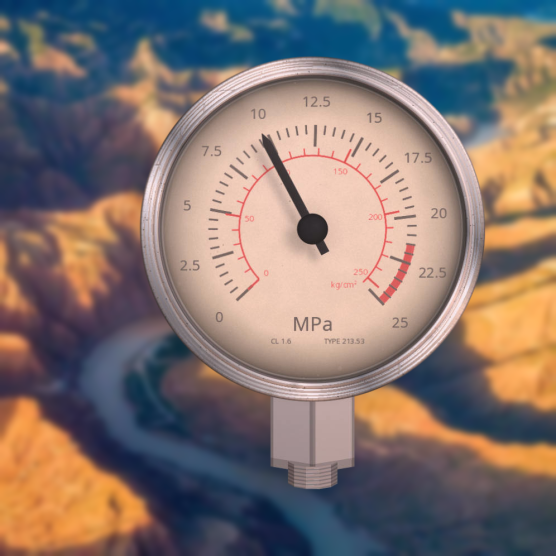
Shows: 9.75 (MPa)
